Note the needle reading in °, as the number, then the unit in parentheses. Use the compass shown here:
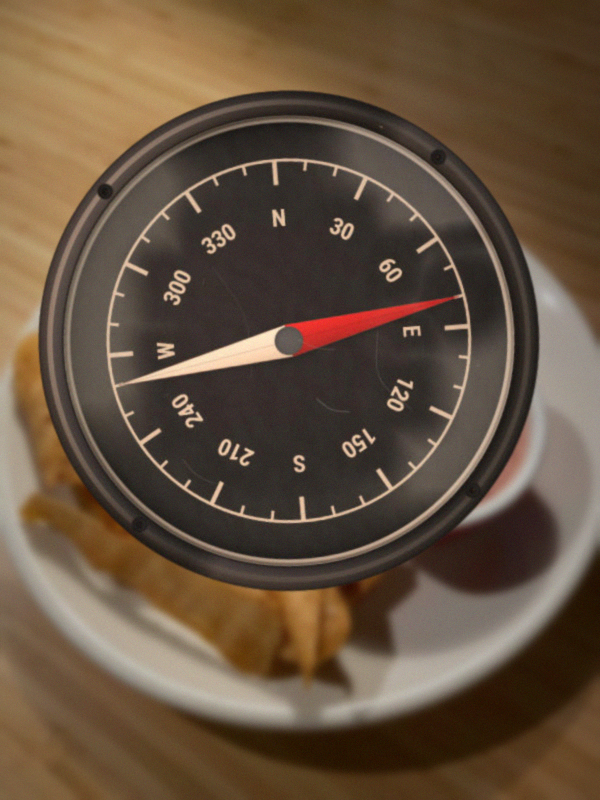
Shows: 80 (°)
